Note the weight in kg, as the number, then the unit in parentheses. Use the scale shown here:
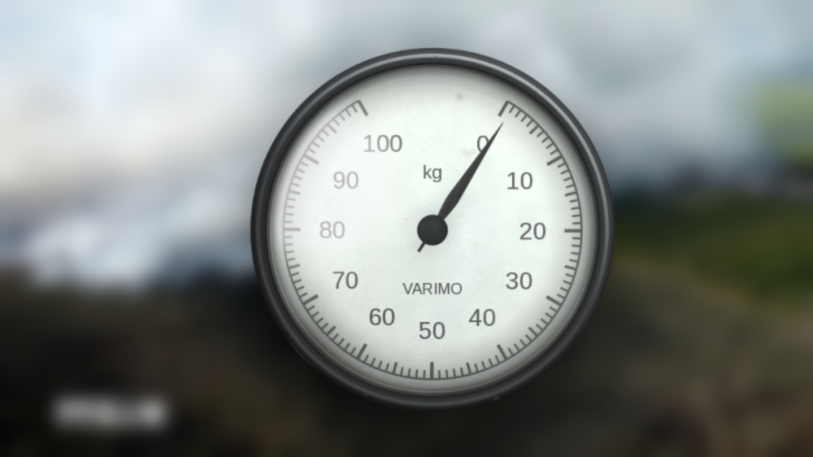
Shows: 1 (kg)
